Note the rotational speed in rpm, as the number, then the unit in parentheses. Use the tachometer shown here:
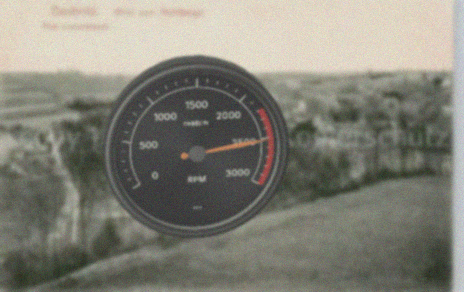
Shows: 2500 (rpm)
